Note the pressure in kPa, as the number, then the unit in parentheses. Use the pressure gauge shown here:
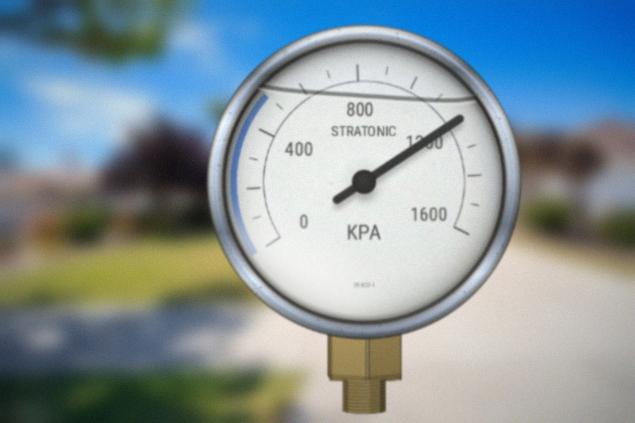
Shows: 1200 (kPa)
